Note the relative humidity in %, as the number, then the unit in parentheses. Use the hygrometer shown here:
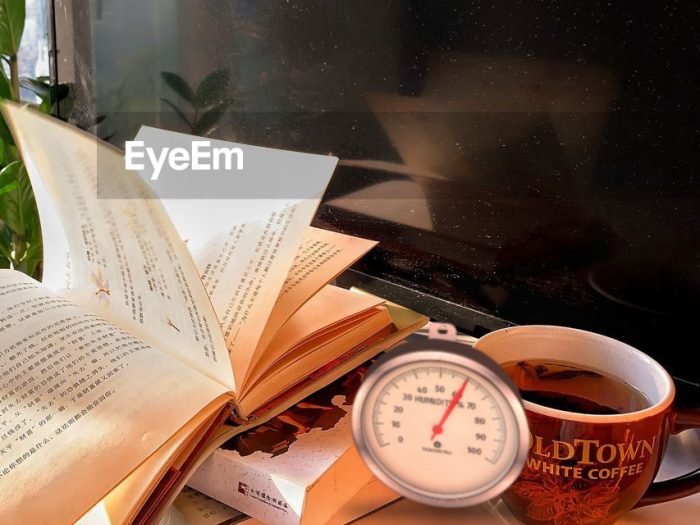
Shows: 60 (%)
